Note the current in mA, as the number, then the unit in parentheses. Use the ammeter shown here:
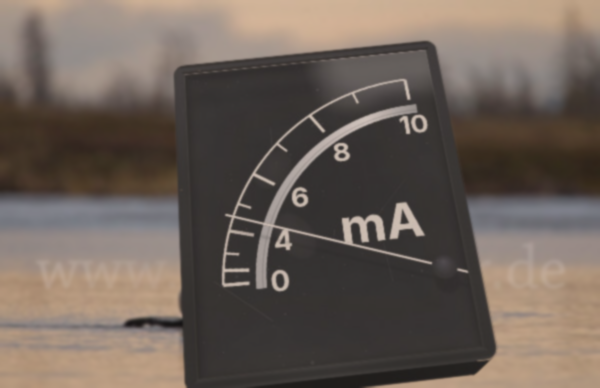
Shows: 4.5 (mA)
